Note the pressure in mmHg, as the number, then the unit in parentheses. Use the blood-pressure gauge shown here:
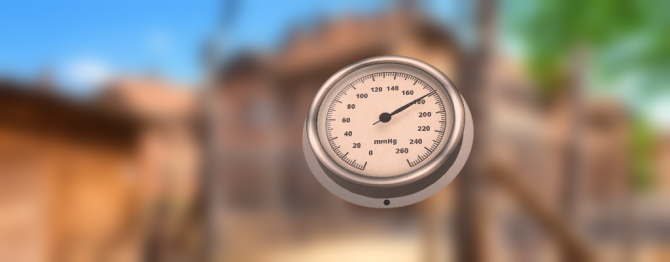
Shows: 180 (mmHg)
